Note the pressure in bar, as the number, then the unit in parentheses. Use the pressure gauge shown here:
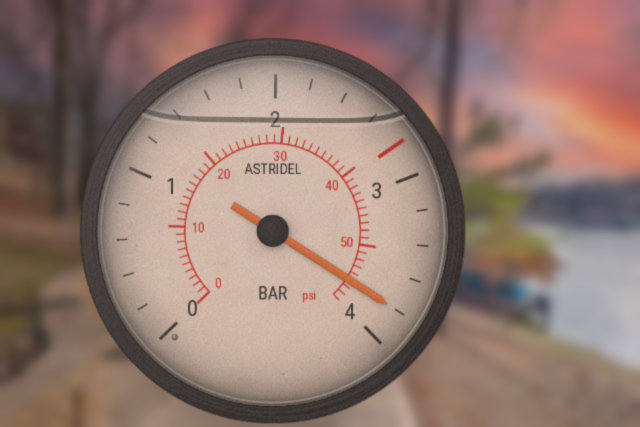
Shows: 3.8 (bar)
